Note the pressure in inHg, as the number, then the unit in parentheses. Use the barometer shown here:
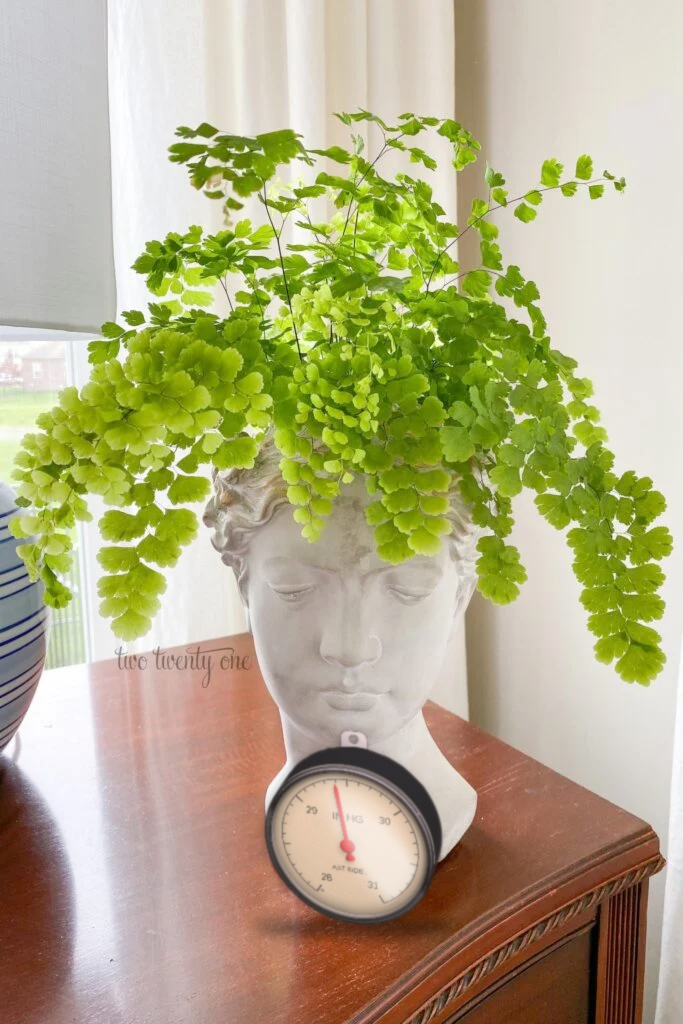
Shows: 29.4 (inHg)
